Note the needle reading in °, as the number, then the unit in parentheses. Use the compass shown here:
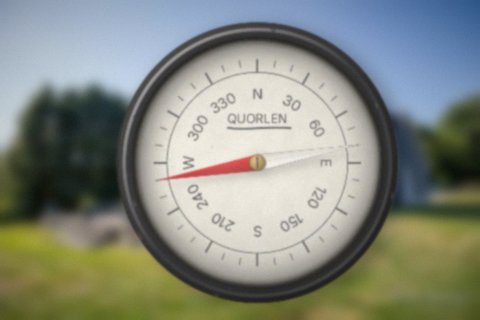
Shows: 260 (°)
